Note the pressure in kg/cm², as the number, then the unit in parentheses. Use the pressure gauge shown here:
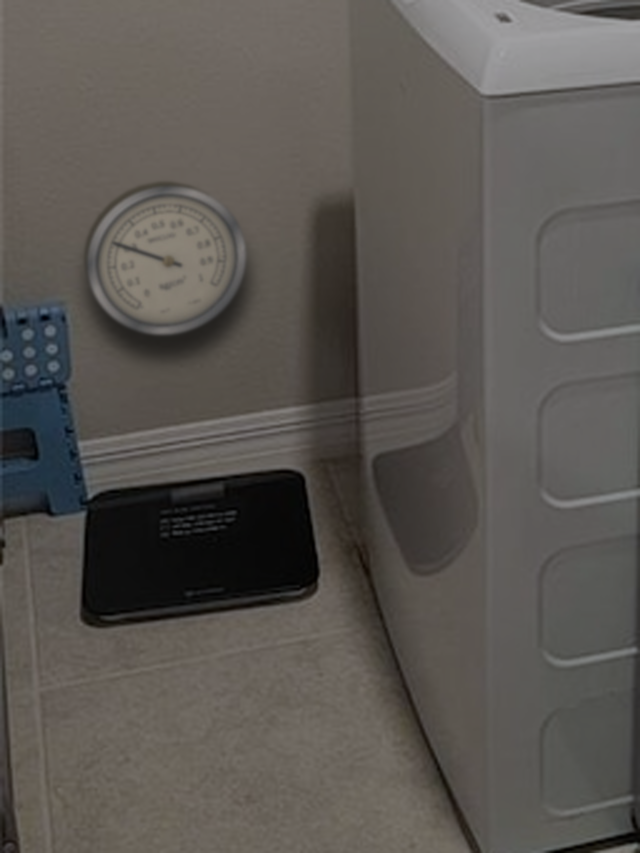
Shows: 0.3 (kg/cm²)
